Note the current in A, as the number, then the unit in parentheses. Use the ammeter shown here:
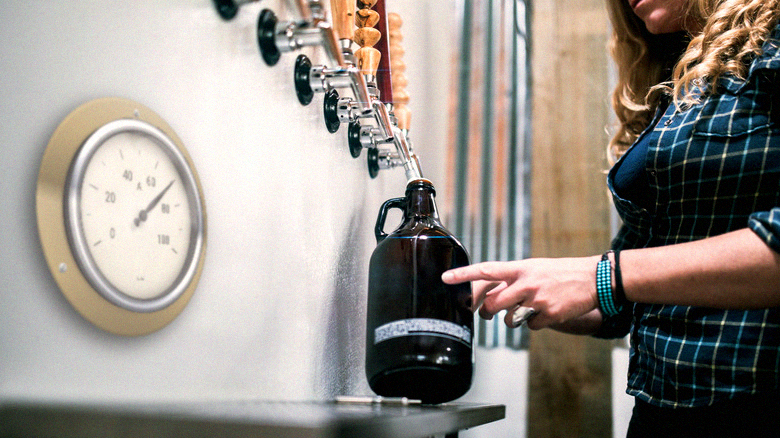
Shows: 70 (A)
